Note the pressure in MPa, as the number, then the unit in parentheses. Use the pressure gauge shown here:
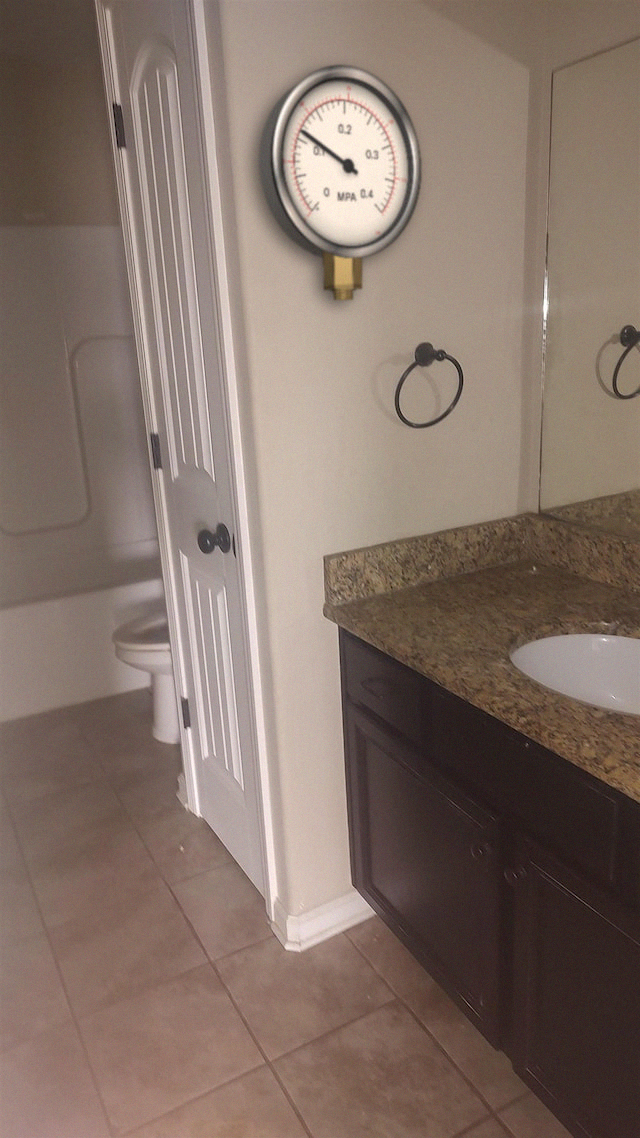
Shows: 0.11 (MPa)
